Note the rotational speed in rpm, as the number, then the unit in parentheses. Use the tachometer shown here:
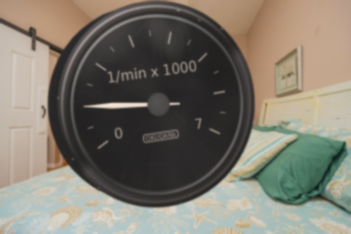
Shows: 1000 (rpm)
